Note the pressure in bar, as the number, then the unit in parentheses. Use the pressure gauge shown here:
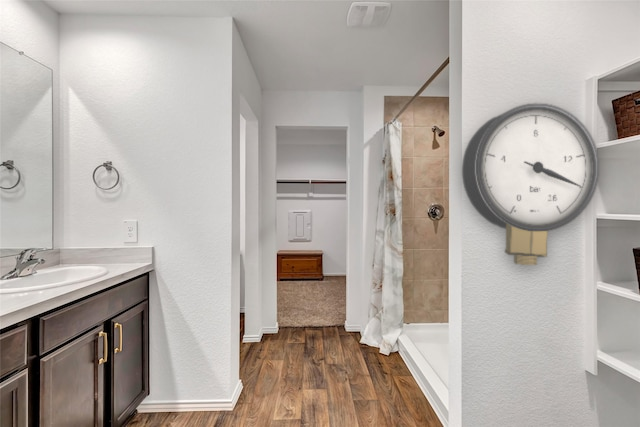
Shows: 14 (bar)
